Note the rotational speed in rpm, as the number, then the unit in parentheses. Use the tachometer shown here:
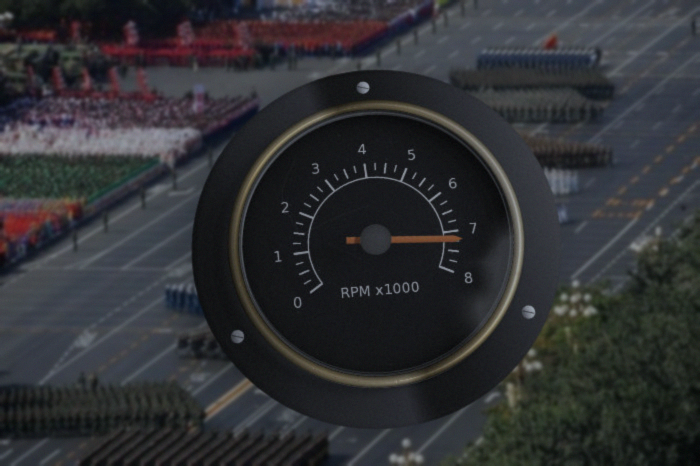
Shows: 7250 (rpm)
